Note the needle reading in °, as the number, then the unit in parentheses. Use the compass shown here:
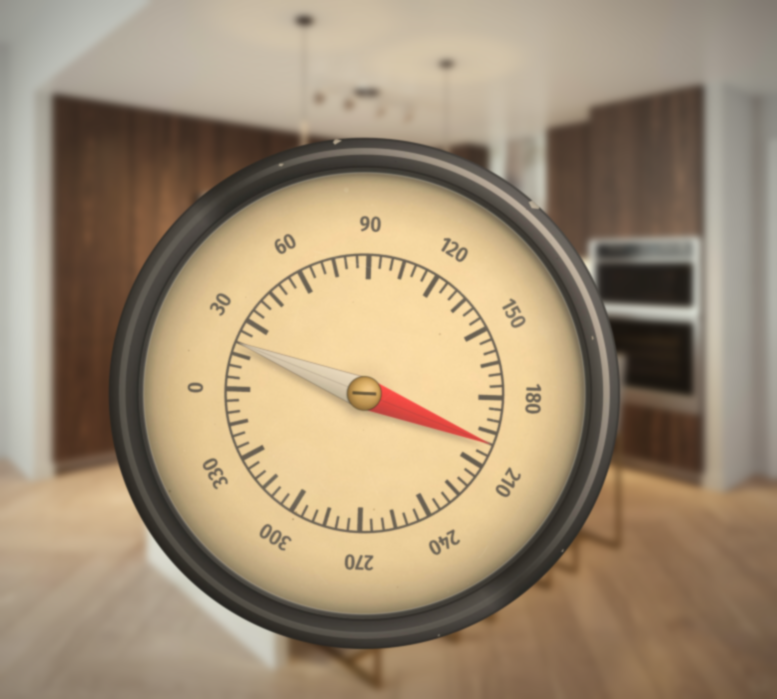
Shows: 200 (°)
